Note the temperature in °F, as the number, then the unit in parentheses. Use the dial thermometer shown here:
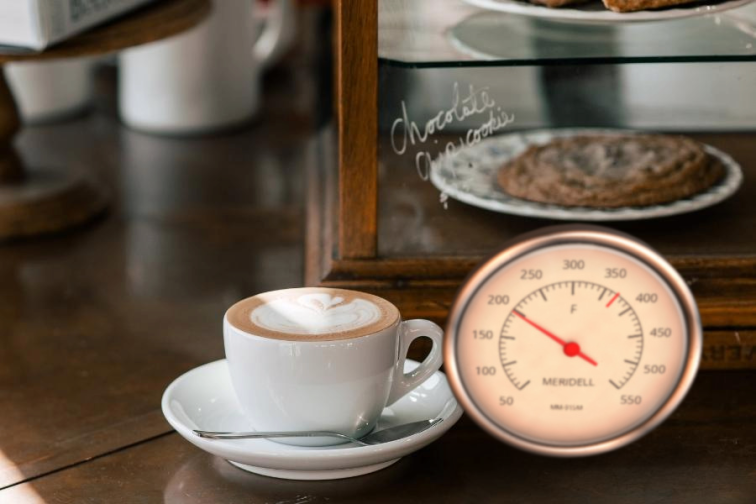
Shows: 200 (°F)
